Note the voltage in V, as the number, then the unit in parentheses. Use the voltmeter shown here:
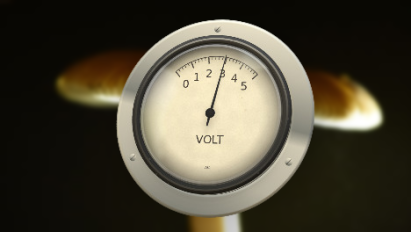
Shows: 3 (V)
